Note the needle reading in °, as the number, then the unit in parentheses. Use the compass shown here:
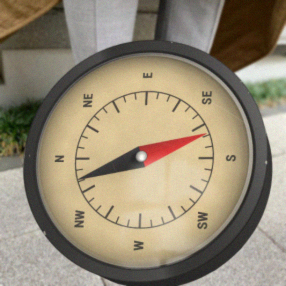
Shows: 160 (°)
